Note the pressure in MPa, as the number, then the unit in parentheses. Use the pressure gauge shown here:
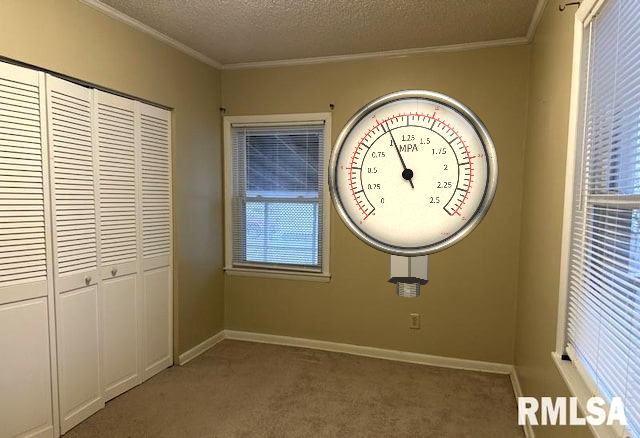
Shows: 1.05 (MPa)
